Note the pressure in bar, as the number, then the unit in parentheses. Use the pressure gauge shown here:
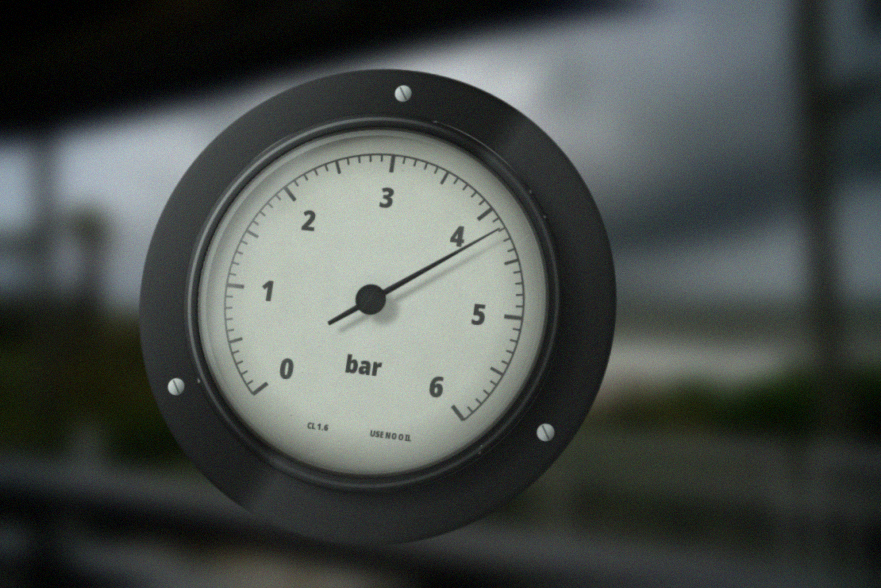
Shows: 4.2 (bar)
